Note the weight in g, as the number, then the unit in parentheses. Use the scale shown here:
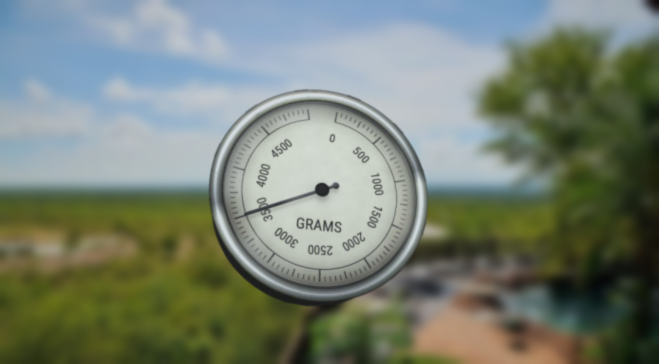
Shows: 3500 (g)
